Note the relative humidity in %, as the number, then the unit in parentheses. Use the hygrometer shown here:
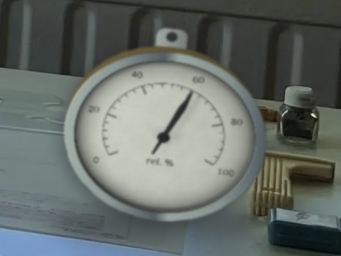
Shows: 60 (%)
